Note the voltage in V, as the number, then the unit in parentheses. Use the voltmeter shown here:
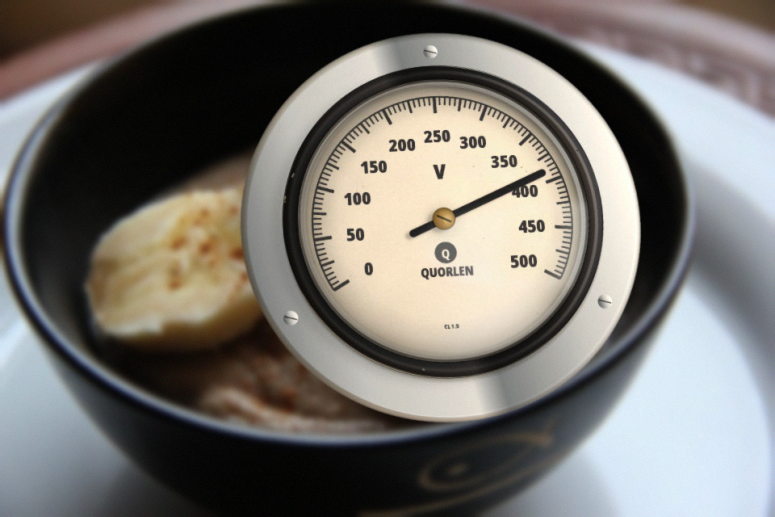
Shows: 390 (V)
